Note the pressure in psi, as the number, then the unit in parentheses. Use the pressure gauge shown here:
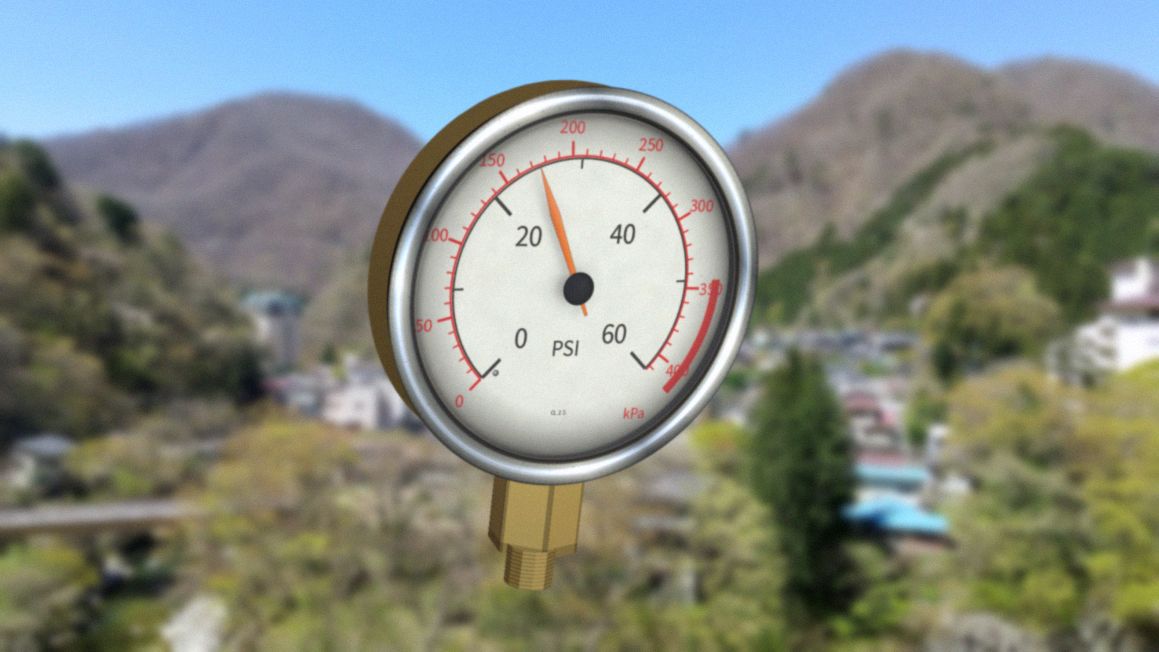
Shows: 25 (psi)
